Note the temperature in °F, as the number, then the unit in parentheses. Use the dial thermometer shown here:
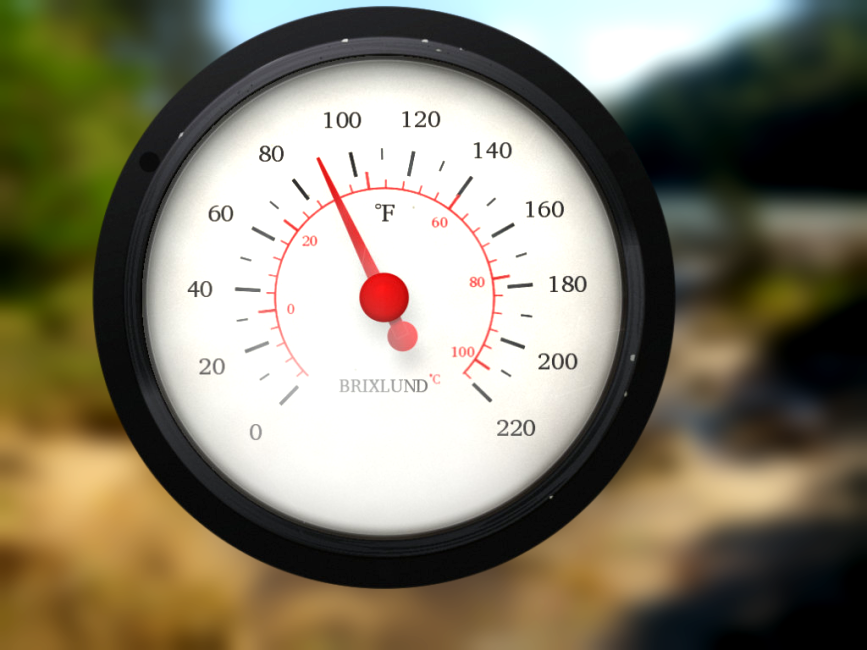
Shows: 90 (°F)
